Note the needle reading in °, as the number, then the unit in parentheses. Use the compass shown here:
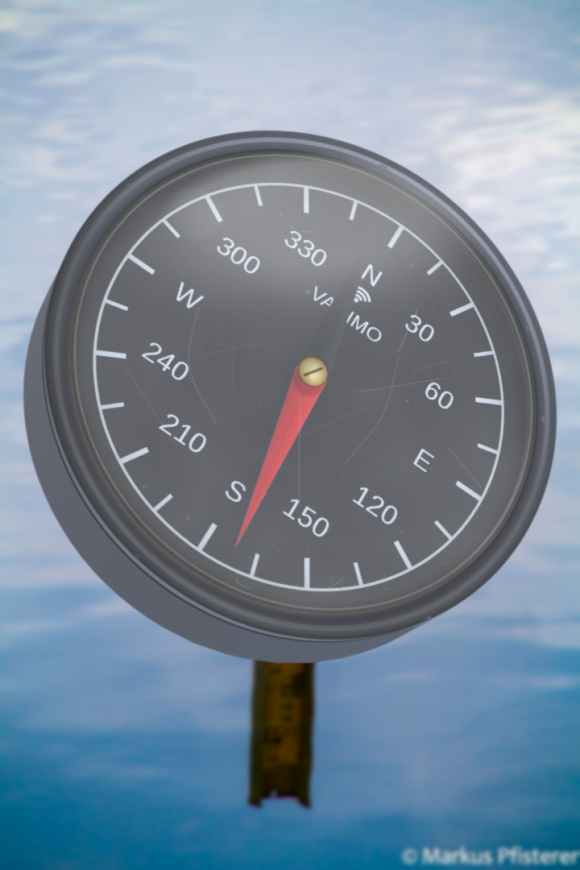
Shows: 172.5 (°)
